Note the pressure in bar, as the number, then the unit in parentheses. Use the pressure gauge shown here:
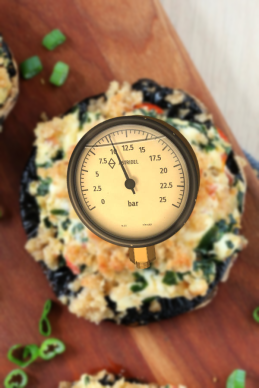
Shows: 10.5 (bar)
